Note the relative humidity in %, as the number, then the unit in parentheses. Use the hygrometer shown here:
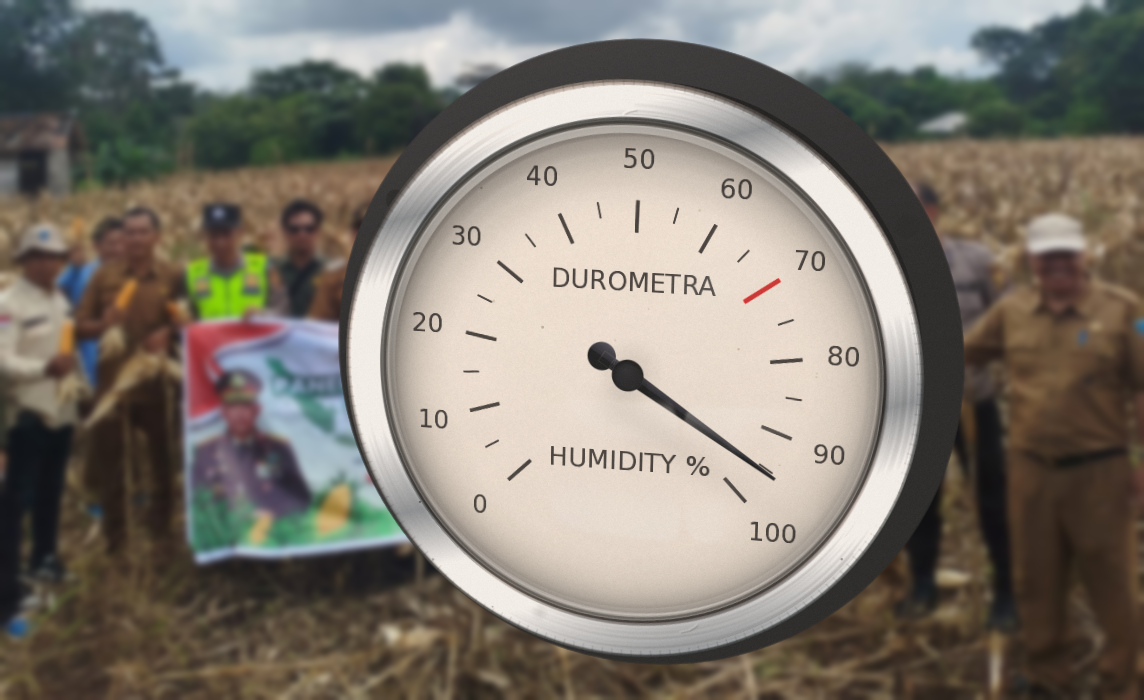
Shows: 95 (%)
